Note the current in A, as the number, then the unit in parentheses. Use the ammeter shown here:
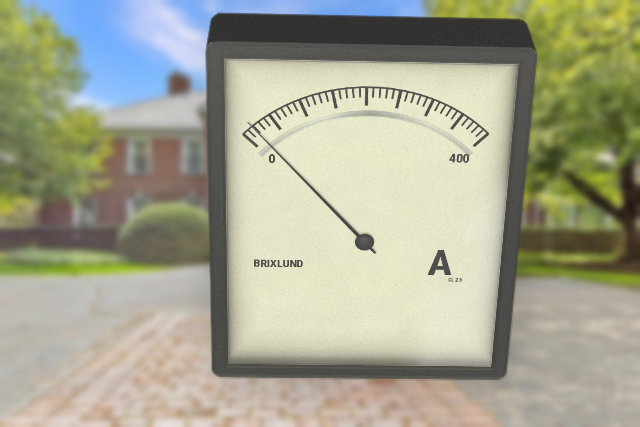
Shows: 20 (A)
